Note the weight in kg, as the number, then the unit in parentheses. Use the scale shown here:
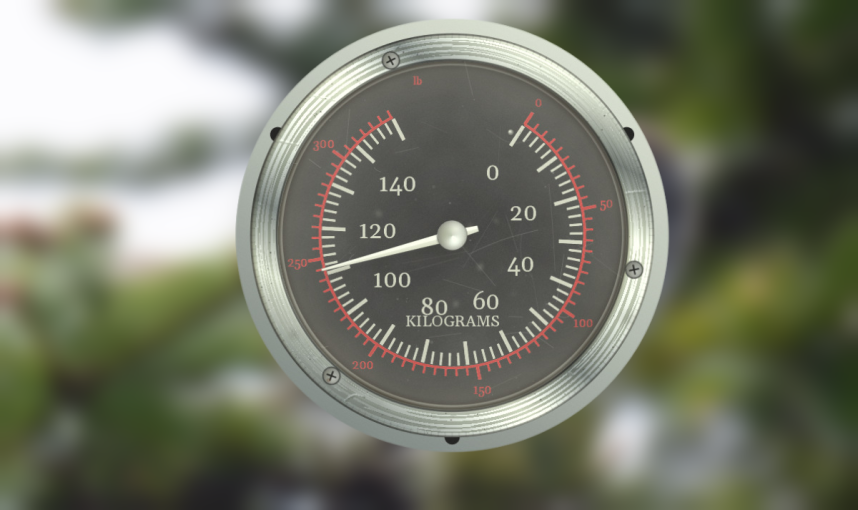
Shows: 111 (kg)
